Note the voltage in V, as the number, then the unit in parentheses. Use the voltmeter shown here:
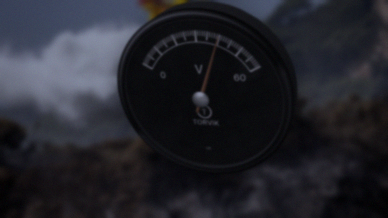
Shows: 40 (V)
